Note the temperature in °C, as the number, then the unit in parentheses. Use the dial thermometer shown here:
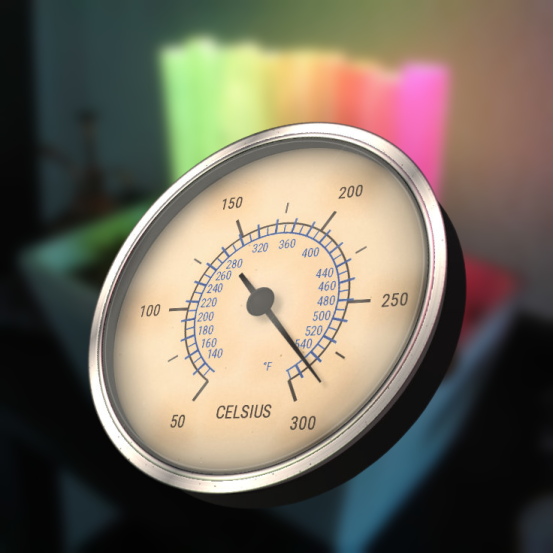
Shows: 287.5 (°C)
